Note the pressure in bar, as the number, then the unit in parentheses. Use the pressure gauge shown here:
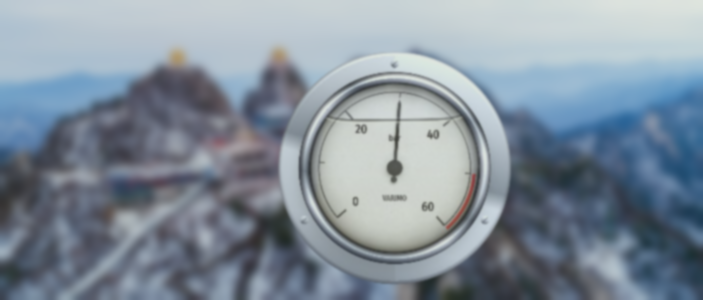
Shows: 30 (bar)
